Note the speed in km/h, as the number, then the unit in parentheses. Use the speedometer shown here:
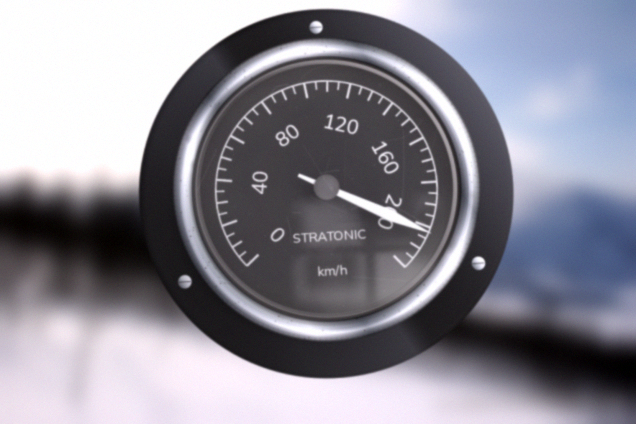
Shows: 202.5 (km/h)
